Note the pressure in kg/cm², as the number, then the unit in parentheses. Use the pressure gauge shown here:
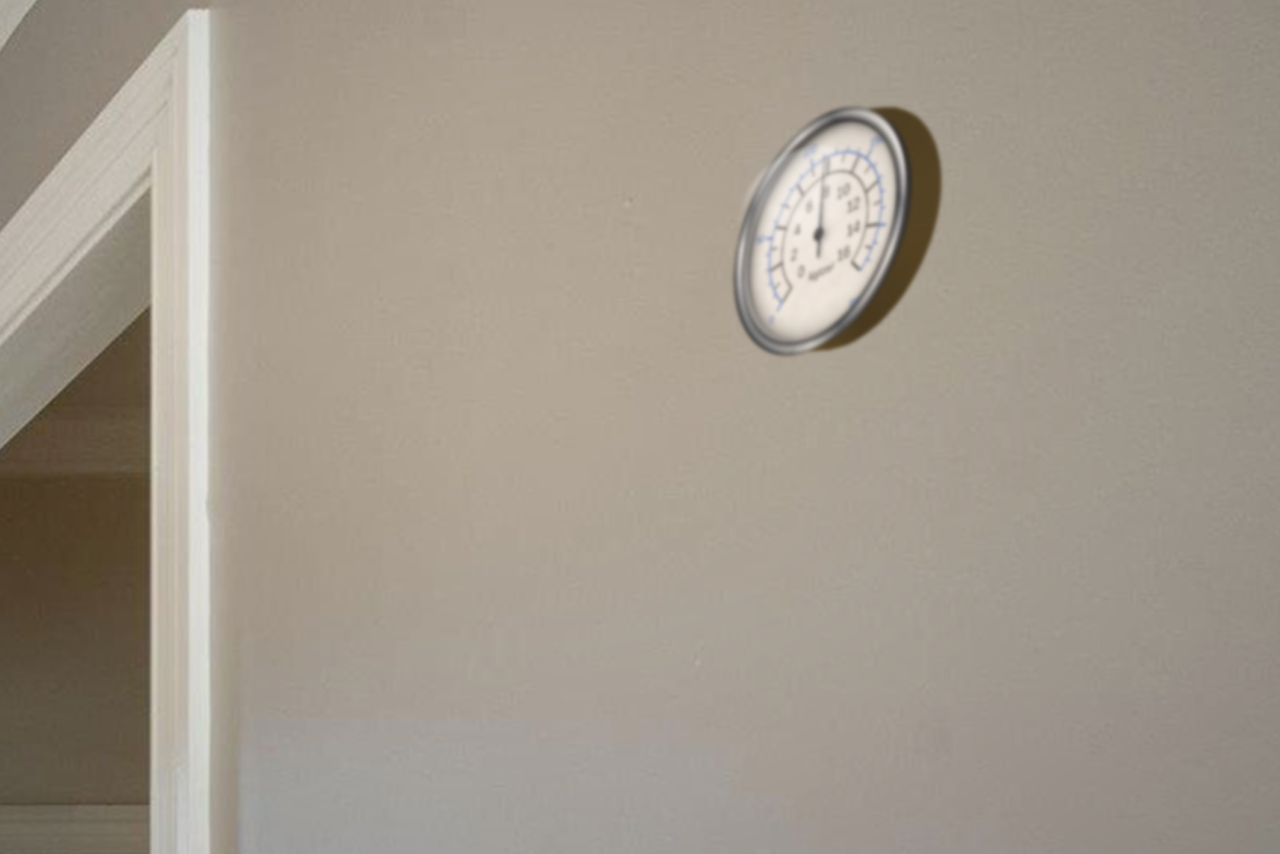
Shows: 8 (kg/cm²)
